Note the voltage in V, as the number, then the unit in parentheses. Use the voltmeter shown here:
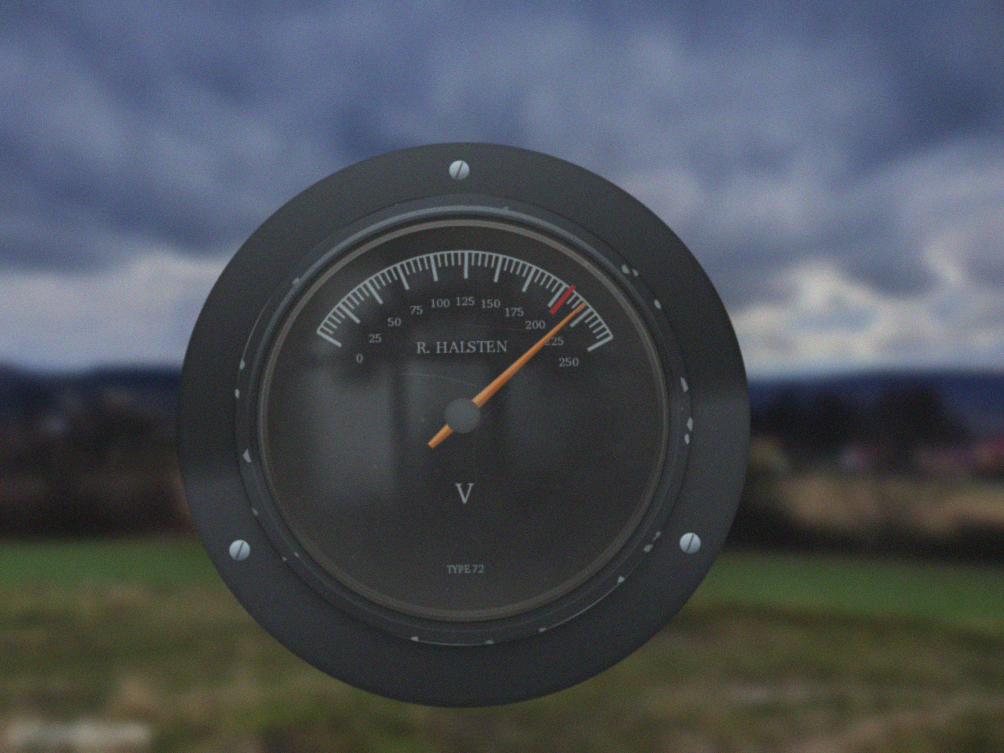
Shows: 220 (V)
